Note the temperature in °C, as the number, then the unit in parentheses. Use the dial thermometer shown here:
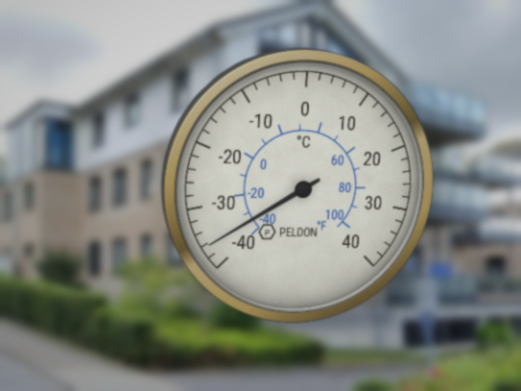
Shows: -36 (°C)
